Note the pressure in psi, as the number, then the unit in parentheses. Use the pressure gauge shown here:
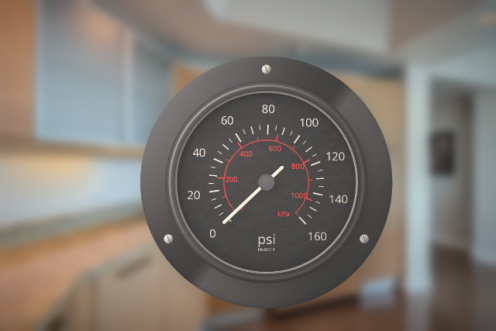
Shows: 0 (psi)
